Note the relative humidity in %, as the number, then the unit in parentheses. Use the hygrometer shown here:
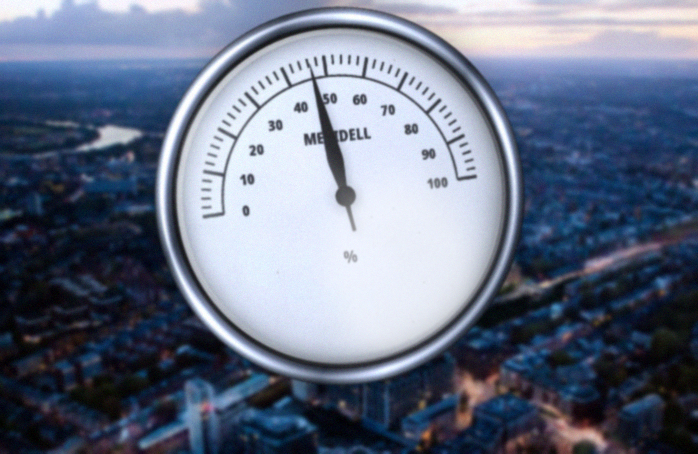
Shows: 46 (%)
